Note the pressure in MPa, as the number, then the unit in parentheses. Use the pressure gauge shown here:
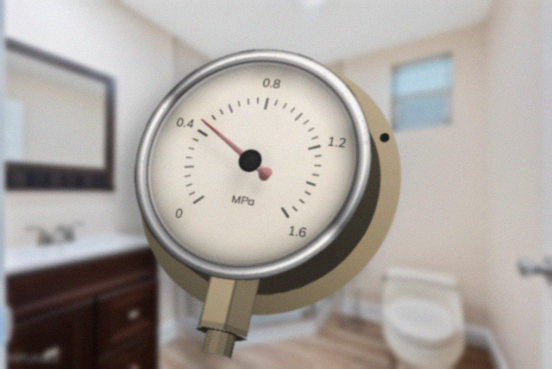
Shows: 0.45 (MPa)
